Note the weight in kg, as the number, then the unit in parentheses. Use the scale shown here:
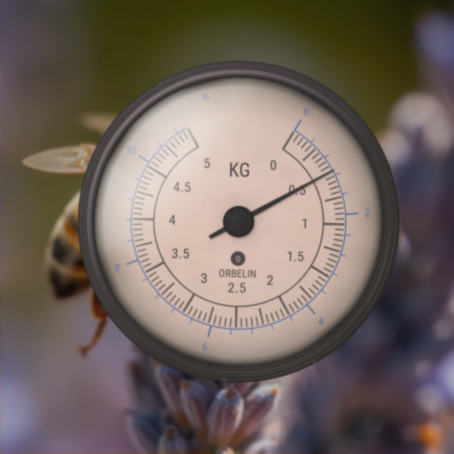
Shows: 0.5 (kg)
